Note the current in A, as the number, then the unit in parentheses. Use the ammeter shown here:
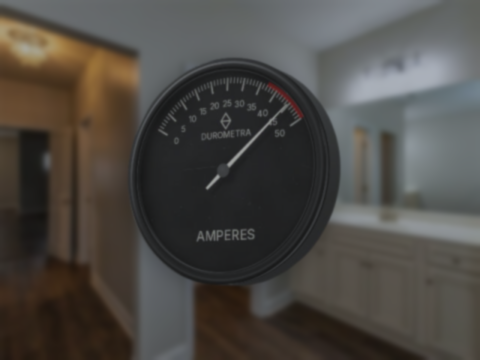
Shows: 45 (A)
